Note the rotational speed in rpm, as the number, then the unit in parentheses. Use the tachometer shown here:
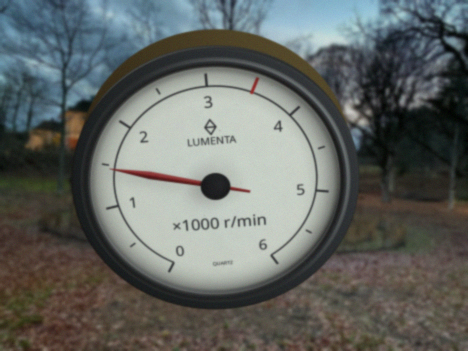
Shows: 1500 (rpm)
